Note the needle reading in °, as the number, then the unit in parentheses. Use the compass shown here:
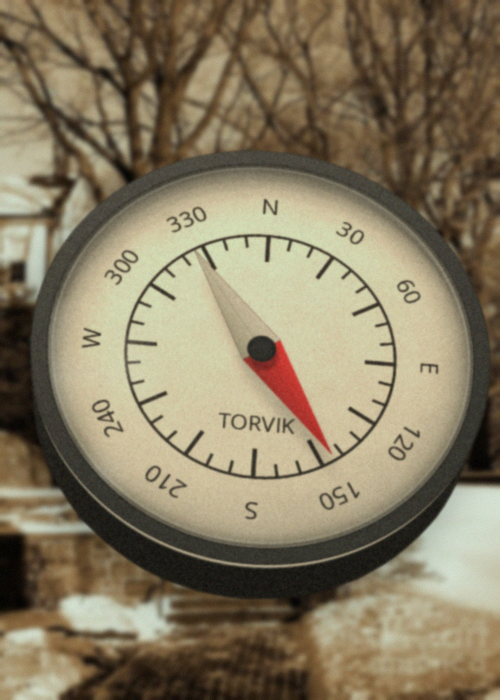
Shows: 145 (°)
